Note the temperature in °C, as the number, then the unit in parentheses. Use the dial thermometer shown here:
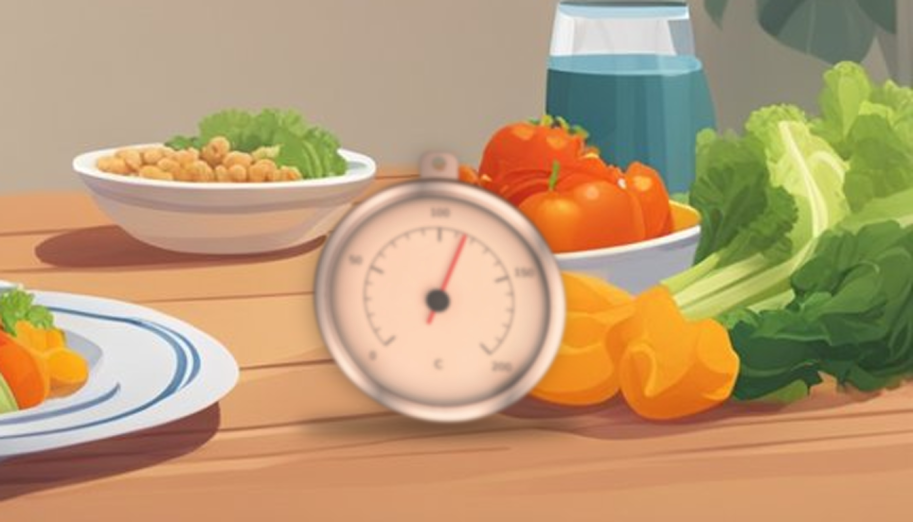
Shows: 115 (°C)
